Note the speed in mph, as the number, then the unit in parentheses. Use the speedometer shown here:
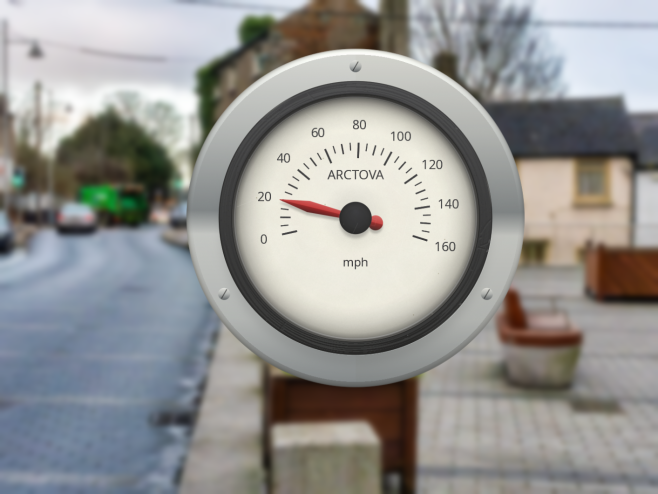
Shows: 20 (mph)
